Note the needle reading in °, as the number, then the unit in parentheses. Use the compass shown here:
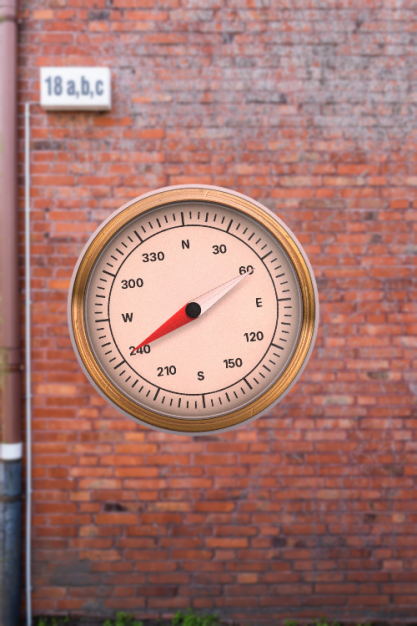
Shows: 242.5 (°)
